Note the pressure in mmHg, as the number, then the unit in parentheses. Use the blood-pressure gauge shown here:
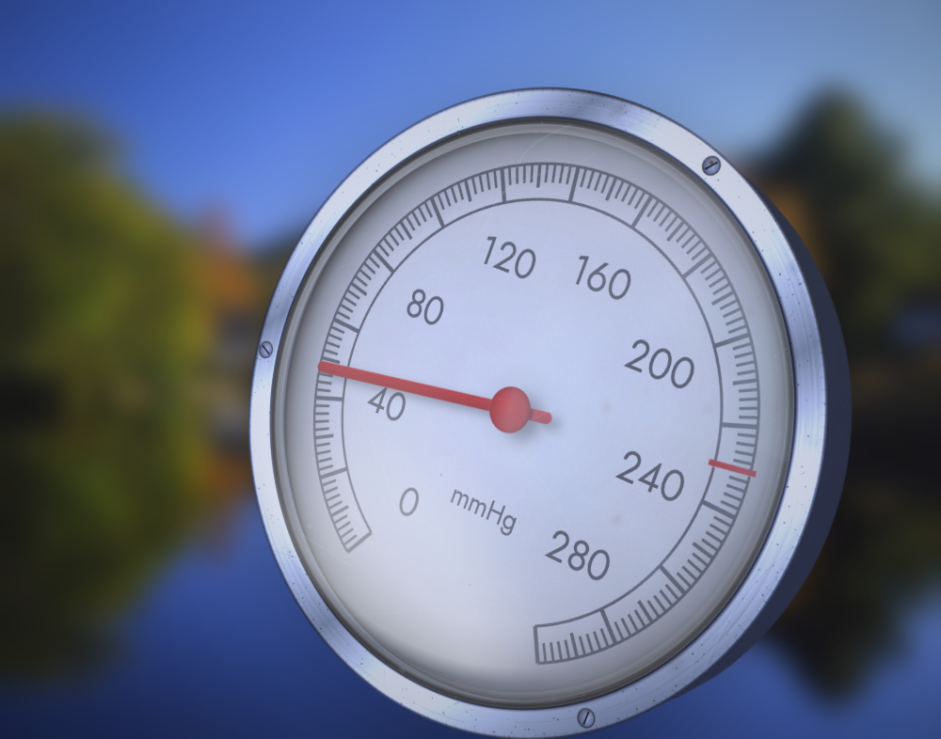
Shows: 48 (mmHg)
